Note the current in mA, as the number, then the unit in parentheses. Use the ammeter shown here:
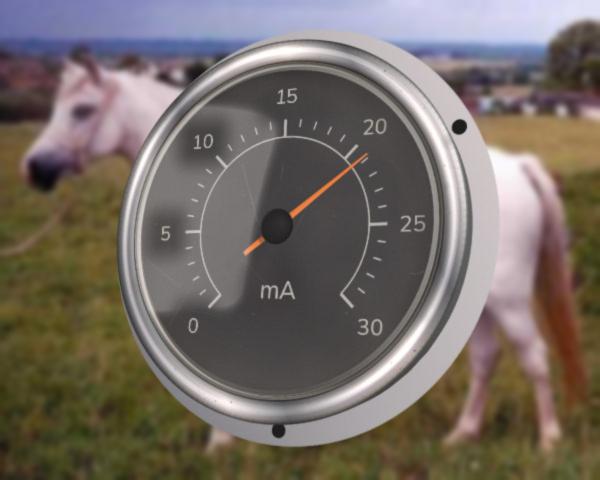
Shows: 21 (mA)
